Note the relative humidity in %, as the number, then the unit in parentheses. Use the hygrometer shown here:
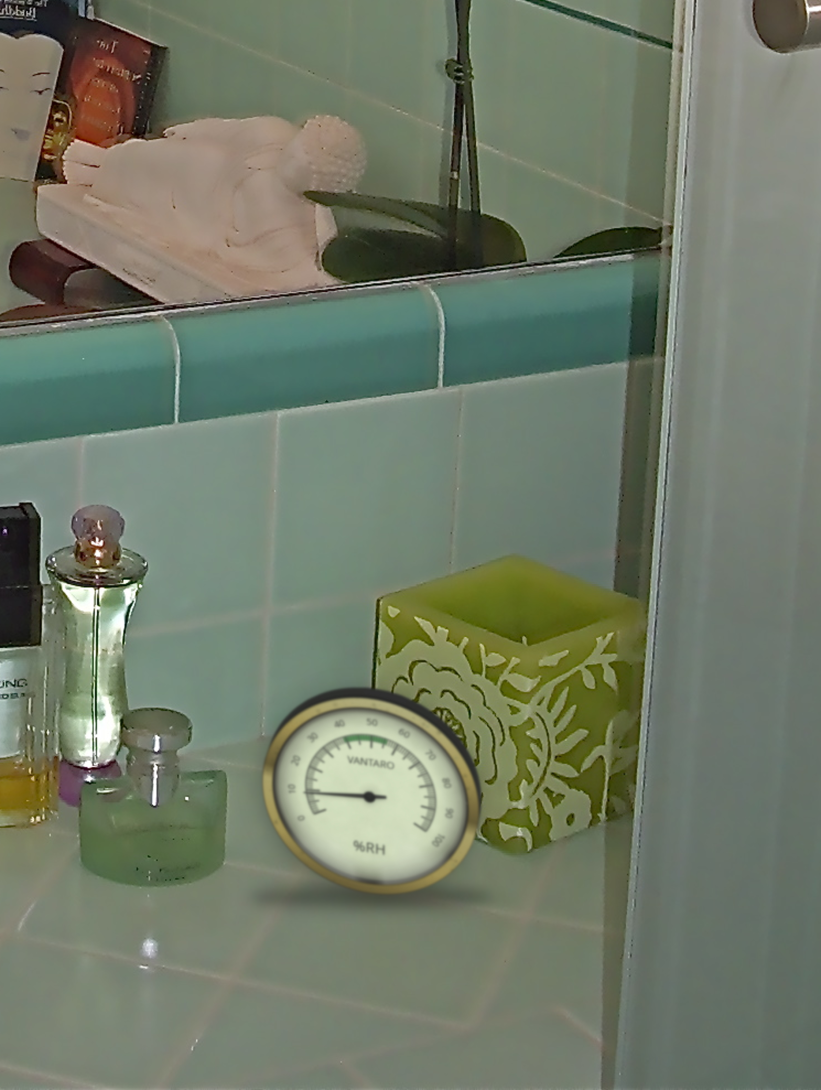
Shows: 10 (%)
